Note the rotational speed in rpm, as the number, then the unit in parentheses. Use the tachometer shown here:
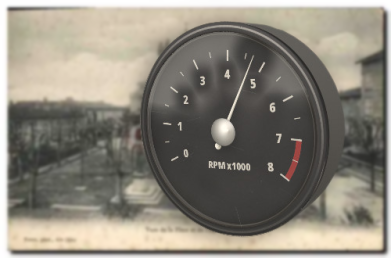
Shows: 4750 (rpm)
